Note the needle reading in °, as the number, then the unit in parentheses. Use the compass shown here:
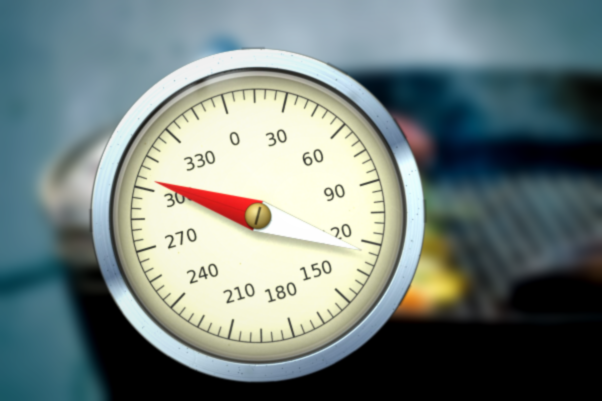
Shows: 305 (°)
